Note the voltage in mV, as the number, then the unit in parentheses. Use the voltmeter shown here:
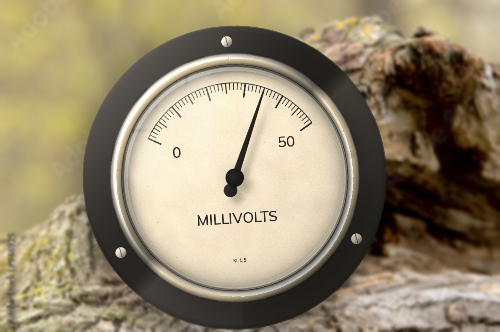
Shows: 35 (mV)
